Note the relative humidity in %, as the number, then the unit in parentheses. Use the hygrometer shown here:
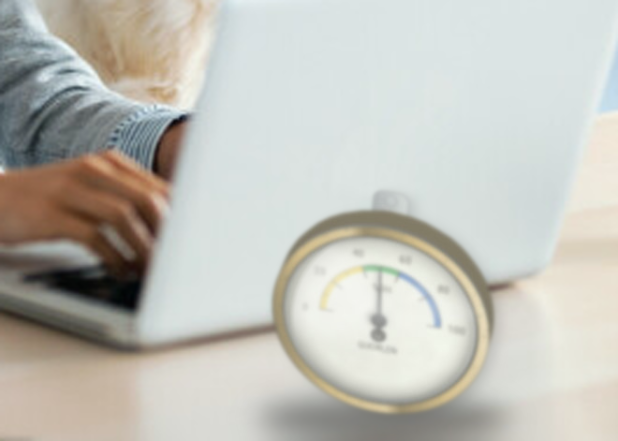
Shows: 50 (%)
